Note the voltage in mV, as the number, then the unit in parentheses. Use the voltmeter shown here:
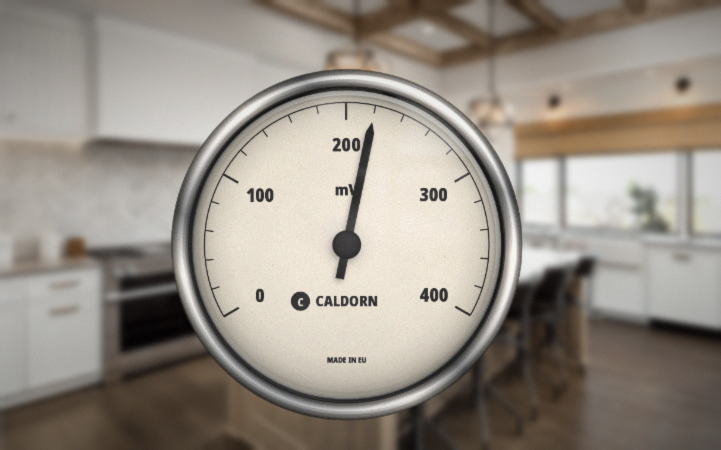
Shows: 220 (mV)
